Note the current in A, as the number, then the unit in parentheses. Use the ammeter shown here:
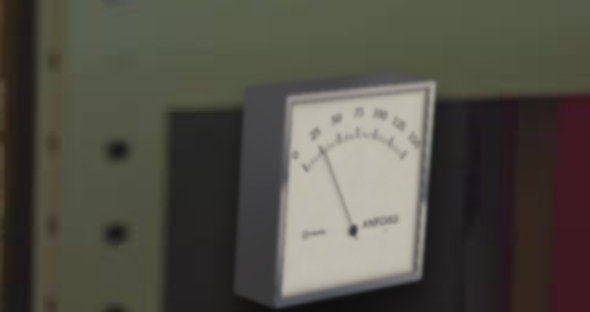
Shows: 25 (A)
